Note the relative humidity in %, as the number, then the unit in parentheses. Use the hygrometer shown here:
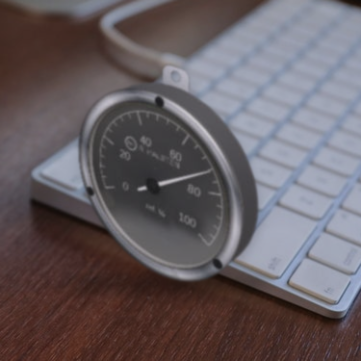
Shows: 72 (%)
